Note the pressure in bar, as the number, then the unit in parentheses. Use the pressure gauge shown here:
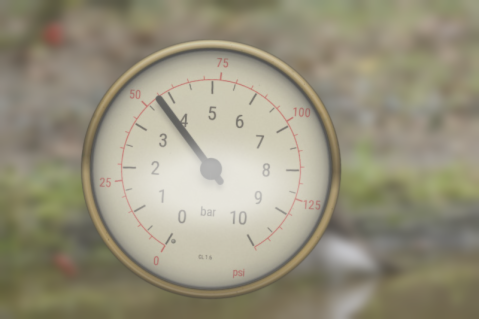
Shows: 3.75 (bar)
